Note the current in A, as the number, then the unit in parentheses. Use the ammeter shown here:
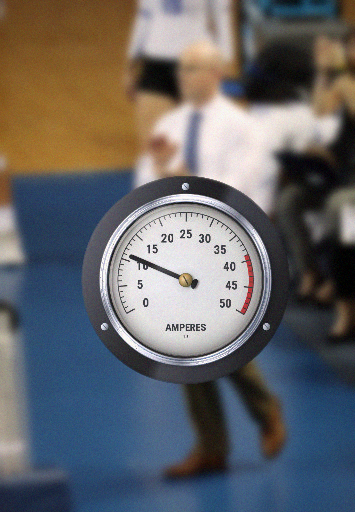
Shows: 11 (A)
